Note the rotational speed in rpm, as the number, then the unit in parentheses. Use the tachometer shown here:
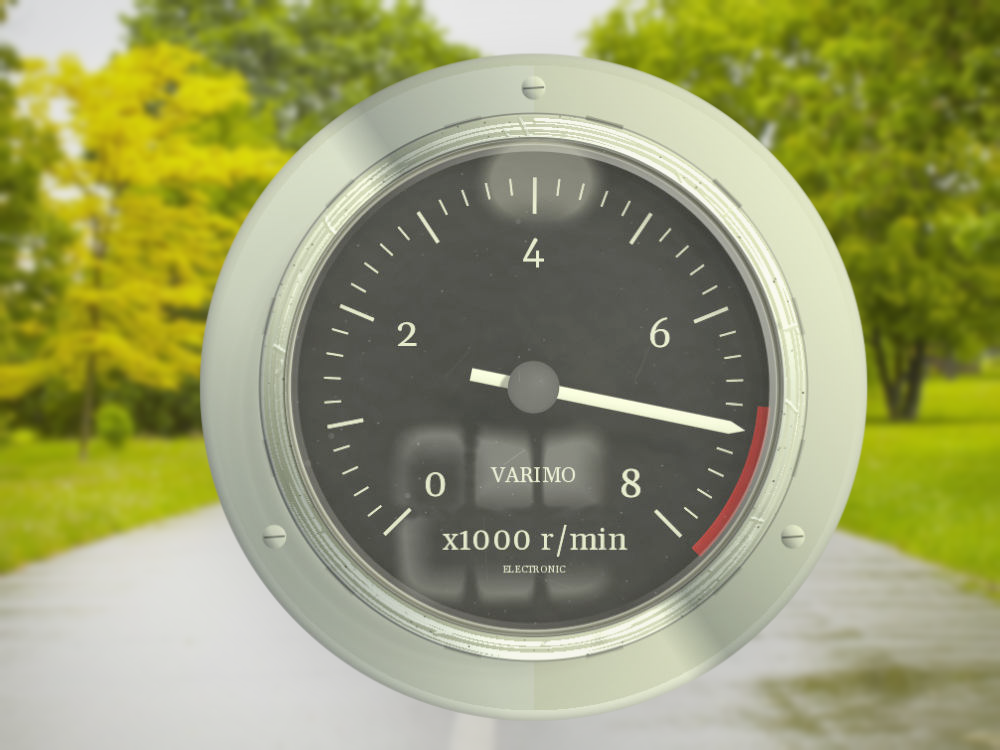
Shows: 7000 (rpm)
